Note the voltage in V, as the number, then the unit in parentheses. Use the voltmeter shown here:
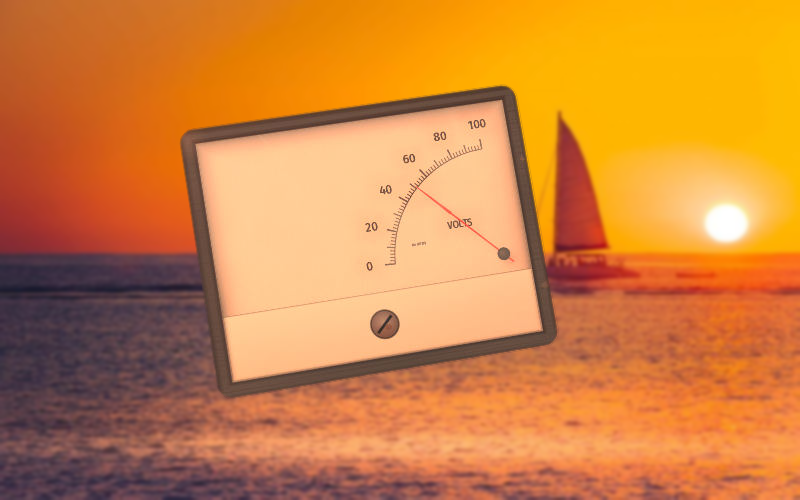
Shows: 50 (V)
